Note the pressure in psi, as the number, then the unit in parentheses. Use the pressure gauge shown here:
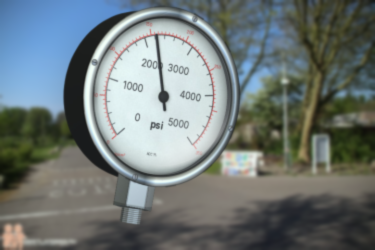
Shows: 2200 (psi)
